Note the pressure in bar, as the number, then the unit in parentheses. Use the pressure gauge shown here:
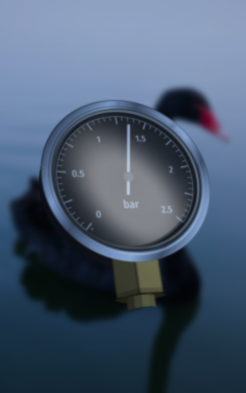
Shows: 1.35 (bar)
